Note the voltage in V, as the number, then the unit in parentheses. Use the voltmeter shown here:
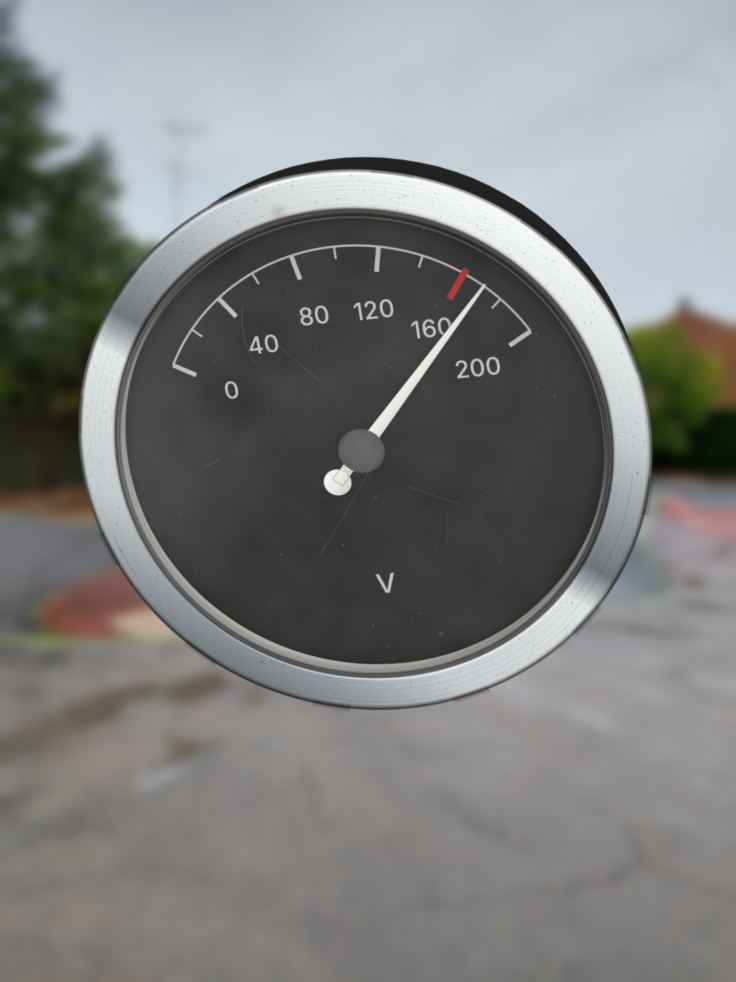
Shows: 170 (V)
